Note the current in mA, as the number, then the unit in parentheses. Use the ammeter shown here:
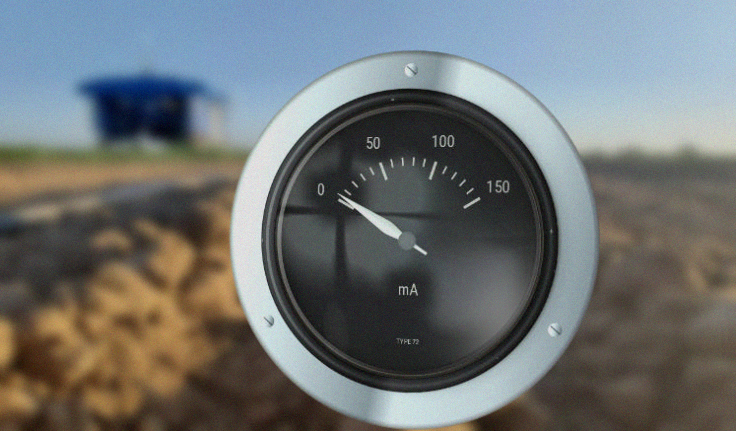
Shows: 5 (mA)
